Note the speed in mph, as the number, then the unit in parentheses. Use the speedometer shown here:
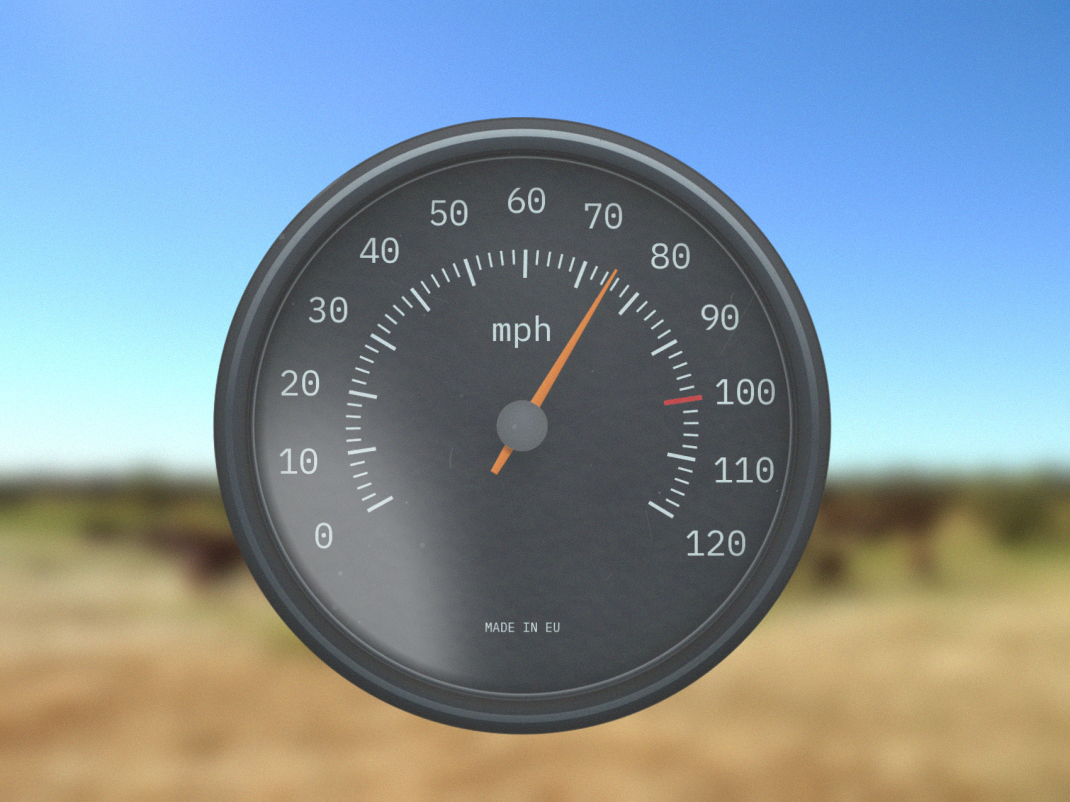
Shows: 75 (mph)
